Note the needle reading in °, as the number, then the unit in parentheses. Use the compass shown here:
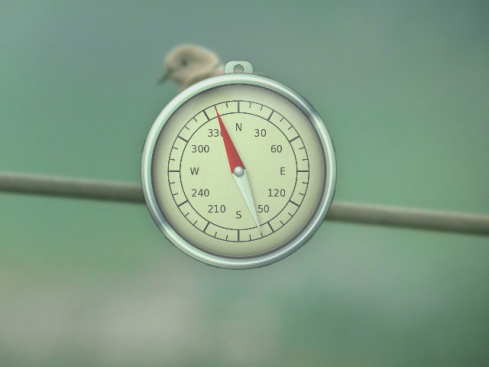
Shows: 340 (°)
